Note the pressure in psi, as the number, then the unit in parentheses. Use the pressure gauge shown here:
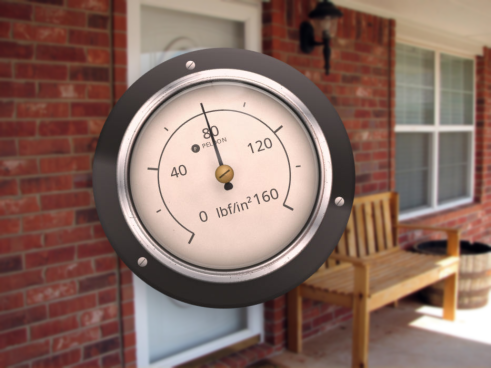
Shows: 80 (psi)
